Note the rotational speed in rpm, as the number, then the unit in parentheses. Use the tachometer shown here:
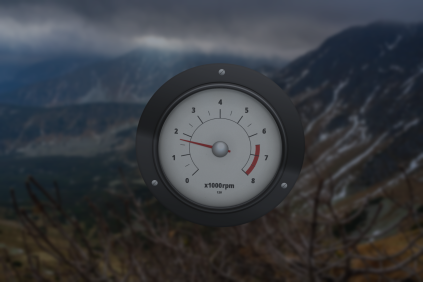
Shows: 1750 (rpm)
